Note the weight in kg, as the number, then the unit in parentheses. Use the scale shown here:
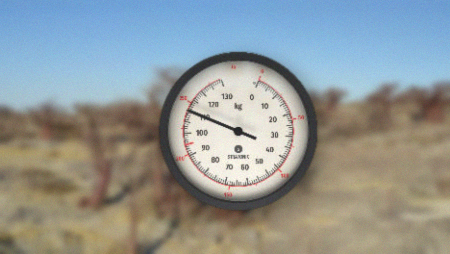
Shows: 110 (kg)
